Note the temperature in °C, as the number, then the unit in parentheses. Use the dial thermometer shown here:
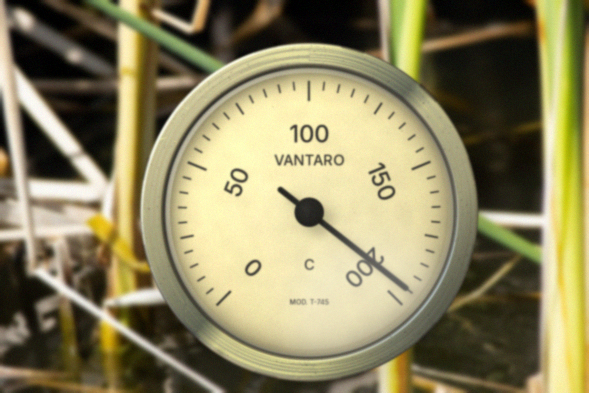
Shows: 195 (°C)
